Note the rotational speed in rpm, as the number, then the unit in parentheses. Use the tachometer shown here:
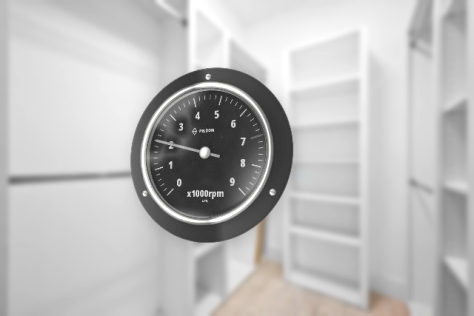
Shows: 2000 (rpm)
